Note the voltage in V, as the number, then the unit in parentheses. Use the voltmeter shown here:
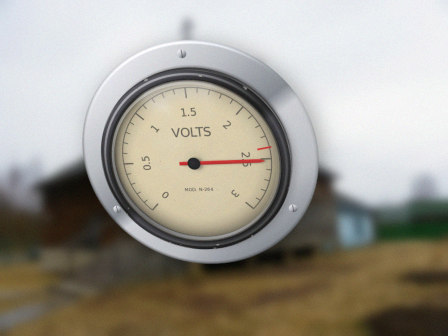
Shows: 2.5 (V)
